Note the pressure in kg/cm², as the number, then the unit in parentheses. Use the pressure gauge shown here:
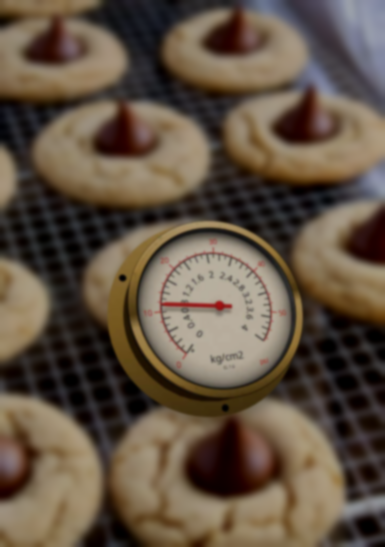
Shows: 0.8 (kg/cm²)
